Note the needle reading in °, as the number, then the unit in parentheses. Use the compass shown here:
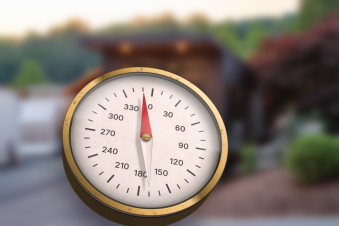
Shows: 350 (°)
